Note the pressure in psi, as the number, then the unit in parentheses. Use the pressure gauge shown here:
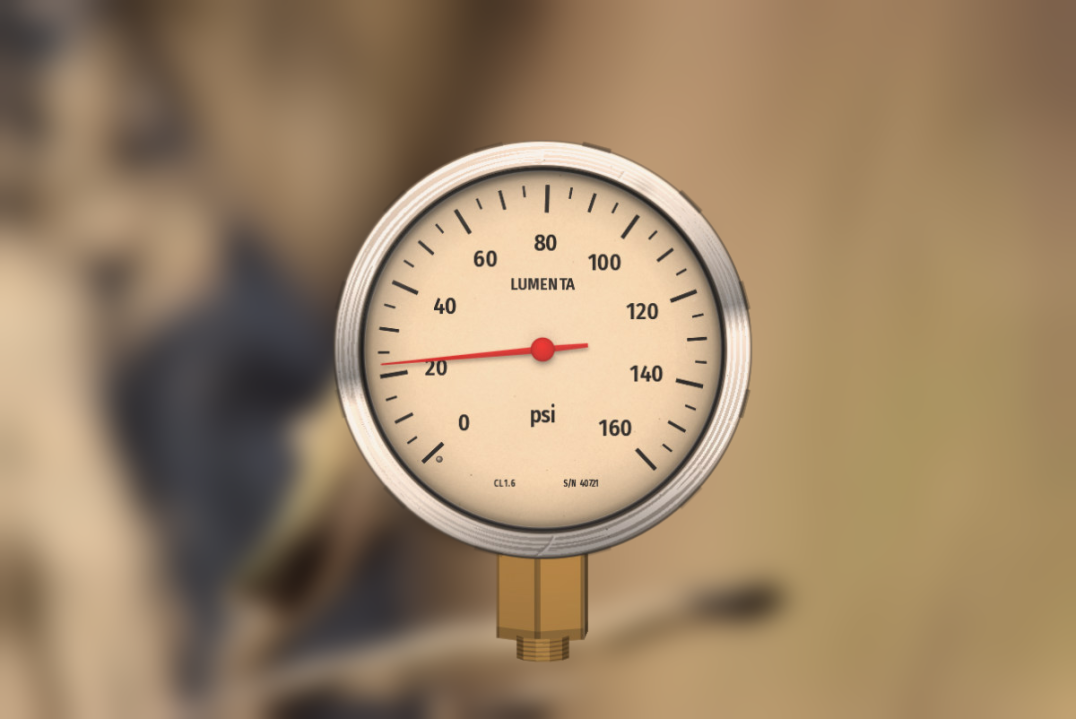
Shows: 22.5 (psi)
